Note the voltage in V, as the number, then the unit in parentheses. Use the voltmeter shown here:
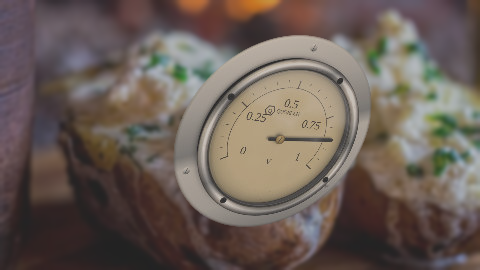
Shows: 0.85 (V)
